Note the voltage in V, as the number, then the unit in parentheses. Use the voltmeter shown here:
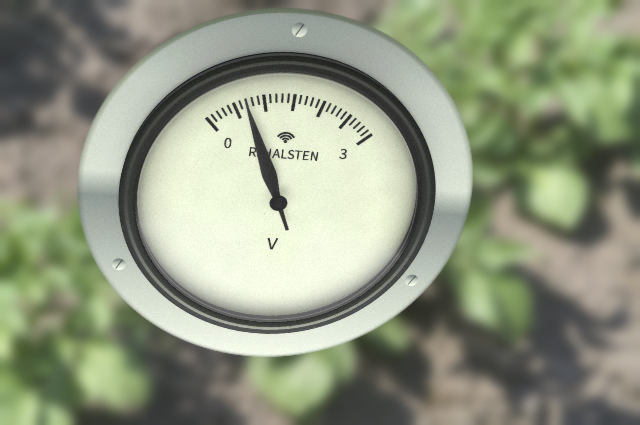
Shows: 0.7 (V)
